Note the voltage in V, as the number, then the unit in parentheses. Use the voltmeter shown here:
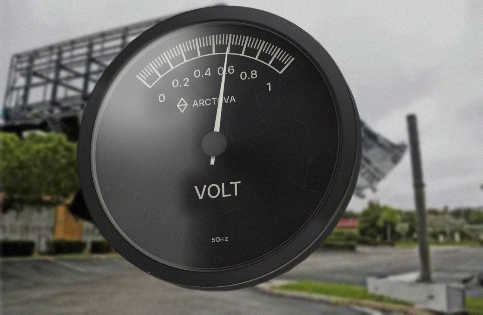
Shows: 0.6 (V)
